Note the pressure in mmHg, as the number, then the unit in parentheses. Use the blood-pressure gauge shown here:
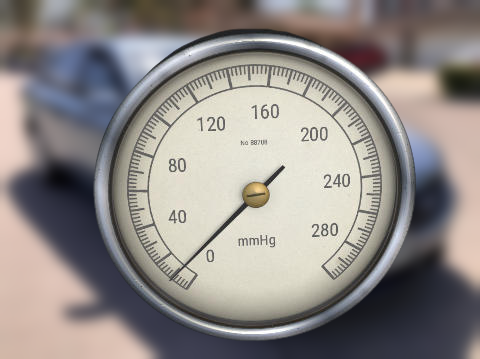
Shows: 10 (mmHg)
